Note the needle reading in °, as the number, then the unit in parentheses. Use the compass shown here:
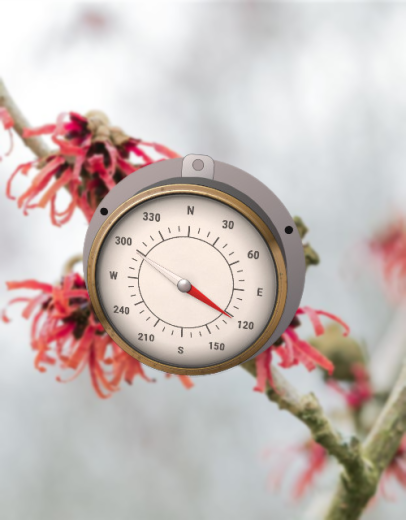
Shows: 120 (°)
